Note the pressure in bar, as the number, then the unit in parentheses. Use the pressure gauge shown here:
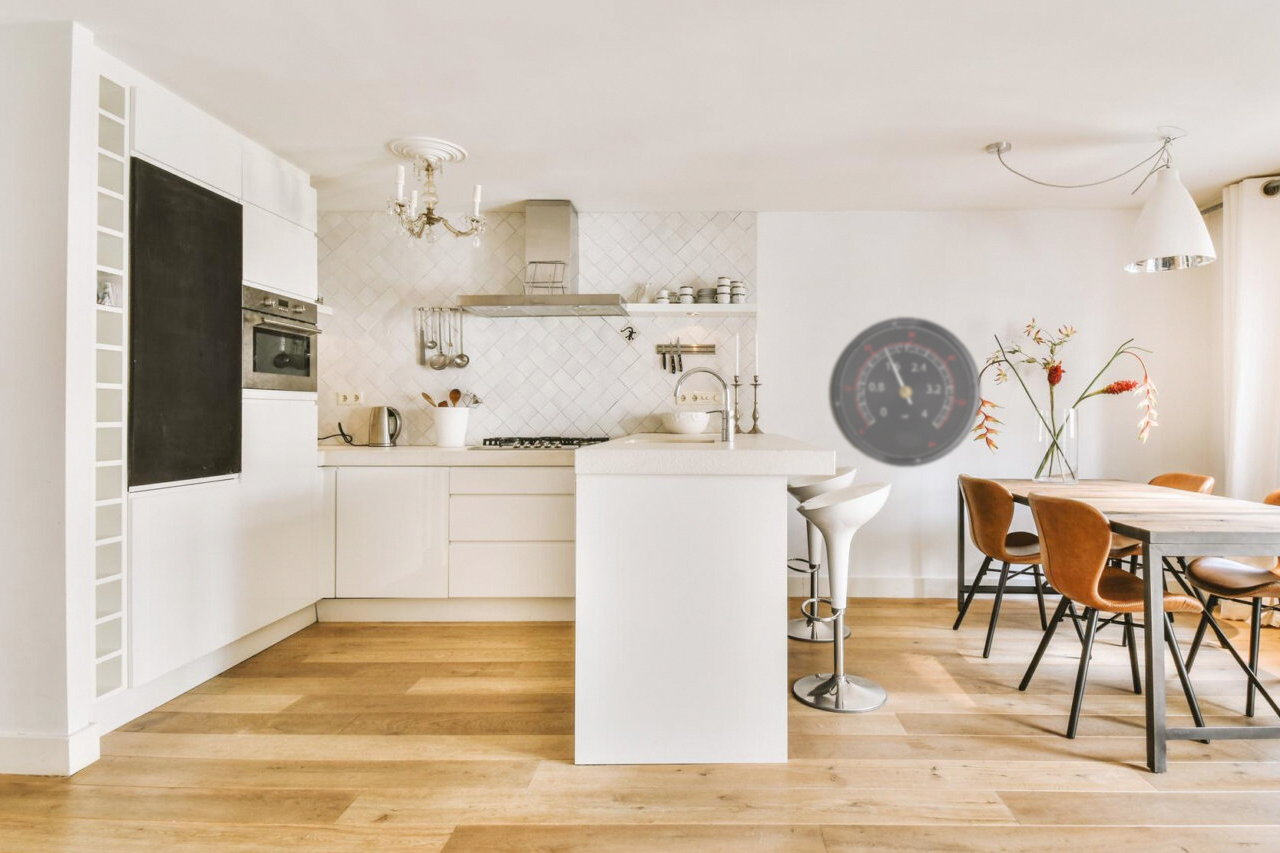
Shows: 1.6 (bar)
